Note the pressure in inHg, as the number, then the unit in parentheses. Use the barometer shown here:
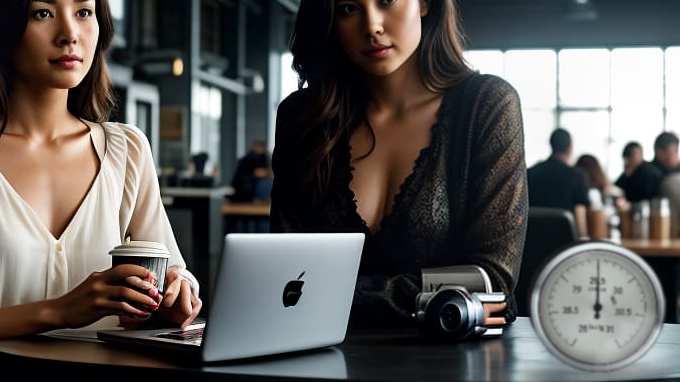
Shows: 29.5 (inHg)
